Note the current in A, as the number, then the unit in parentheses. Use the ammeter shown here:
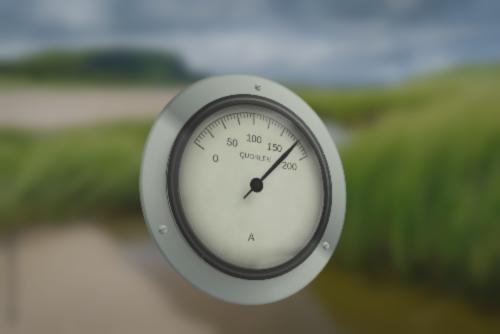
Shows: 175 (A)
